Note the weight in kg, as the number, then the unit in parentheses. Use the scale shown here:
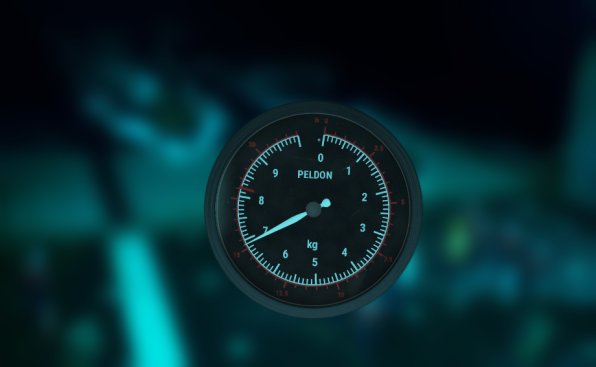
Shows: 6.9 (kg)
